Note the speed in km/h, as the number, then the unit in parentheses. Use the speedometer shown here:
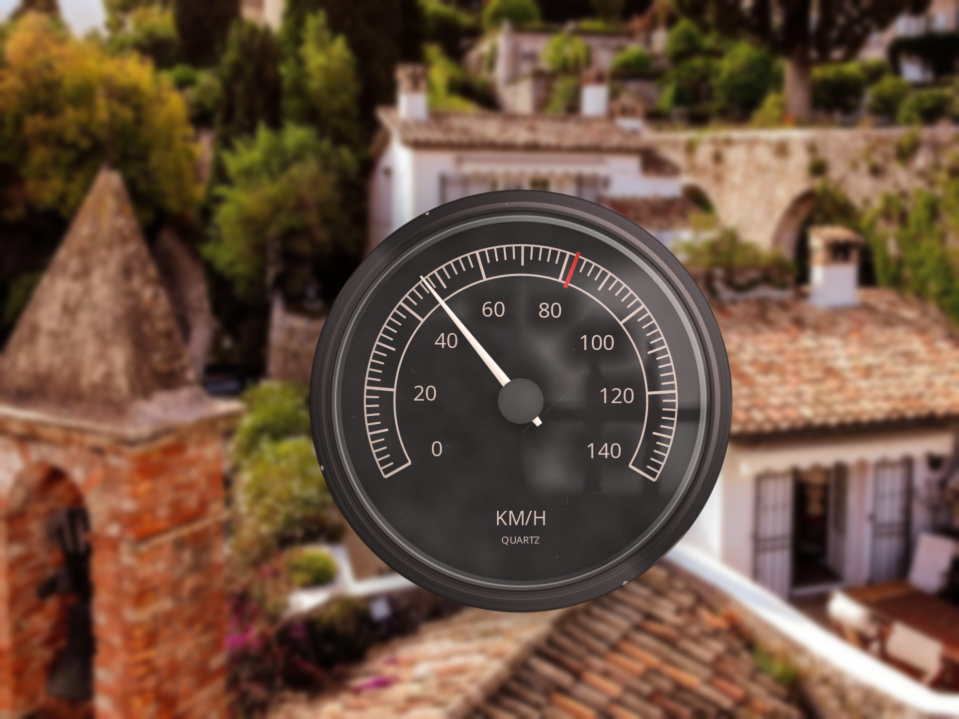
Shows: 47 (km/h)
